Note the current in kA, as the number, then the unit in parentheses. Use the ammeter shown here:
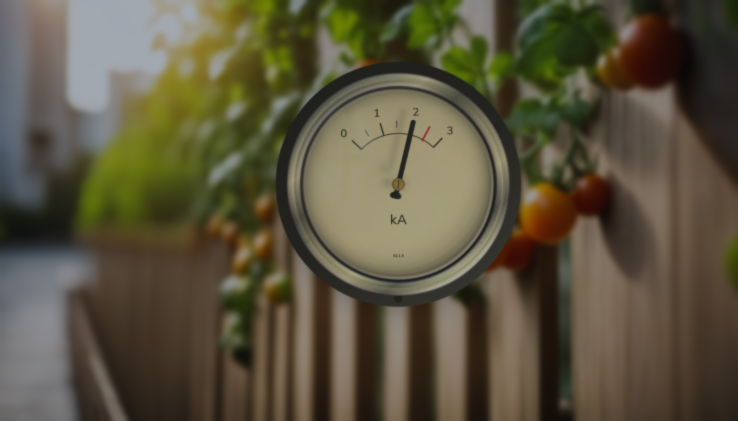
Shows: 2 (kA)
